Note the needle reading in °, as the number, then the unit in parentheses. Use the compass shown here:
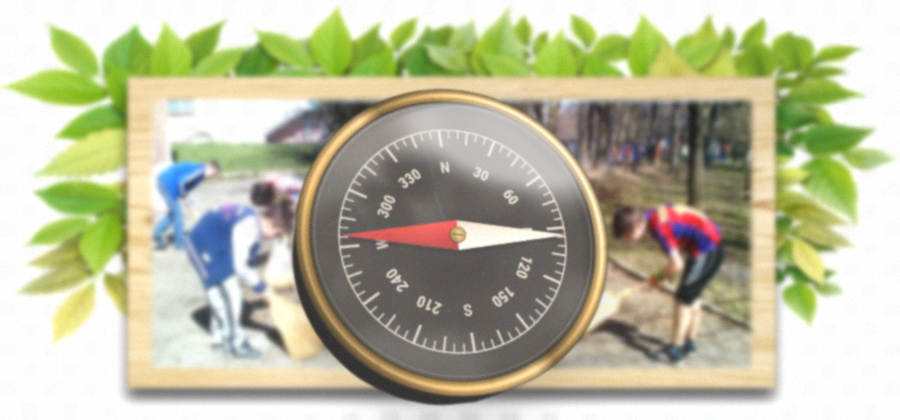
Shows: 275 (°)
